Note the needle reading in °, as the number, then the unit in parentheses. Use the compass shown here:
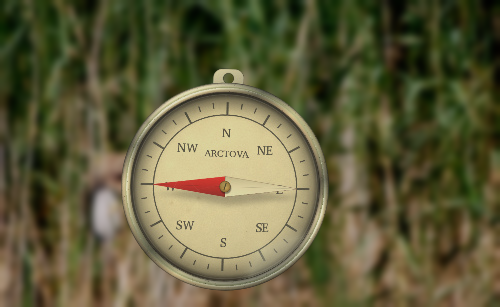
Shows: 270 (°)
